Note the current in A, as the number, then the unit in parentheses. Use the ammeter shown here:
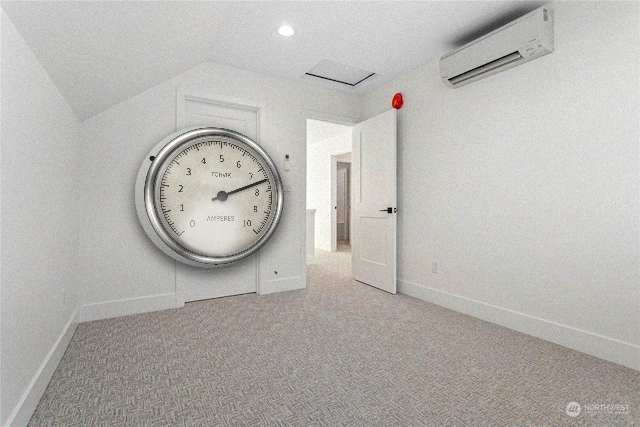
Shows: 7.5 (A)
